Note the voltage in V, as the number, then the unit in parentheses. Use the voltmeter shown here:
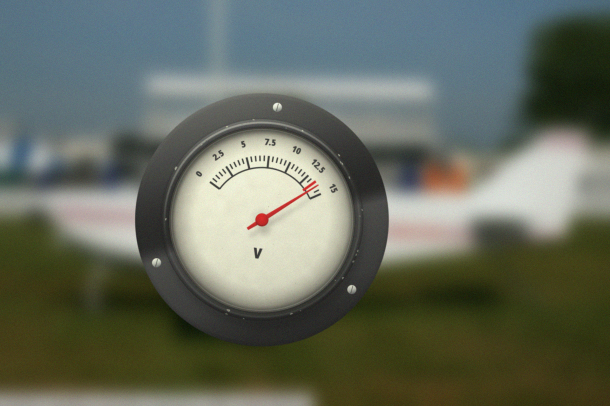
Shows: 14 (V)
